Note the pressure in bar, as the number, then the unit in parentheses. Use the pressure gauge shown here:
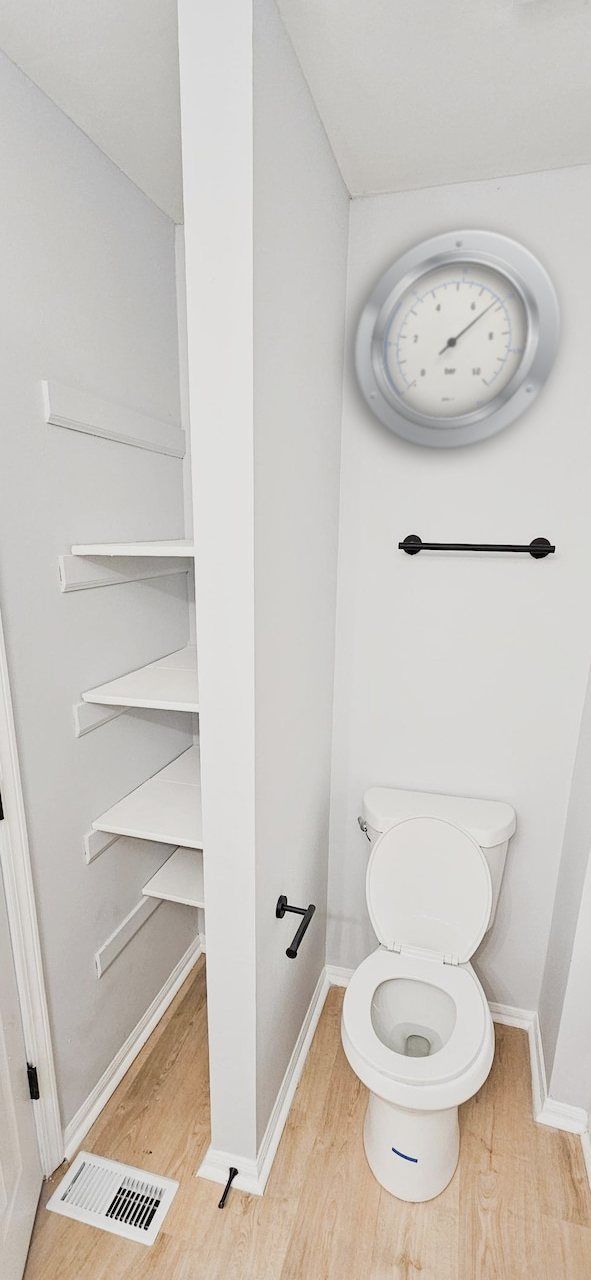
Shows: 6.75 (bar)
